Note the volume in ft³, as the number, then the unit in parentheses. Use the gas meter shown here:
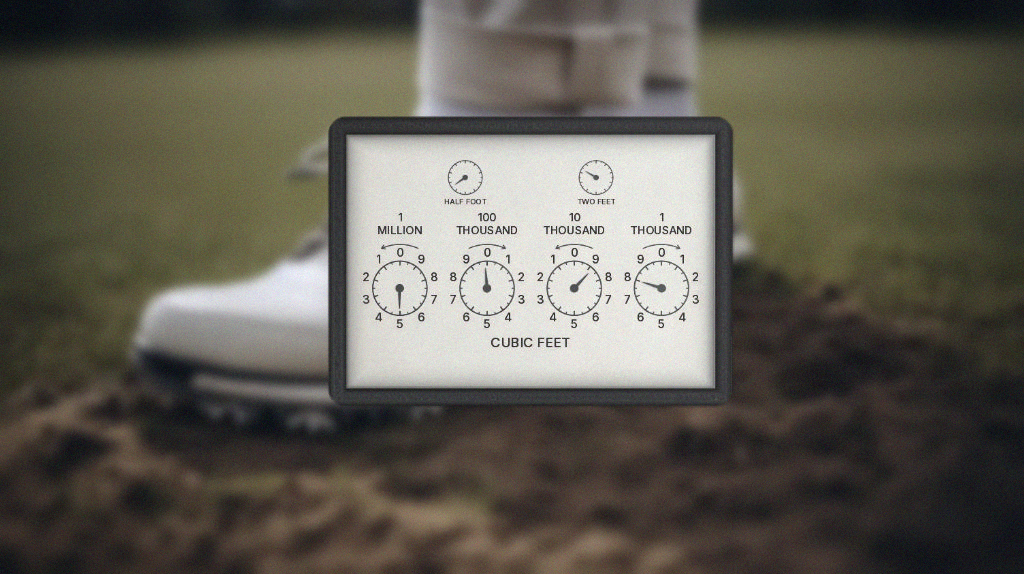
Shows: 498800 (ft³)
